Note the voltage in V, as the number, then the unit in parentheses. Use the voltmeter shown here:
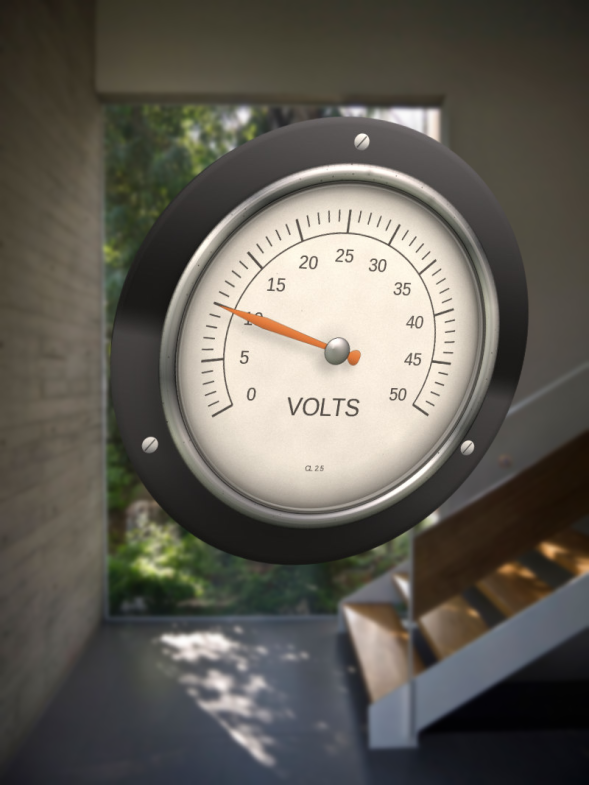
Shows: 10 (V)
